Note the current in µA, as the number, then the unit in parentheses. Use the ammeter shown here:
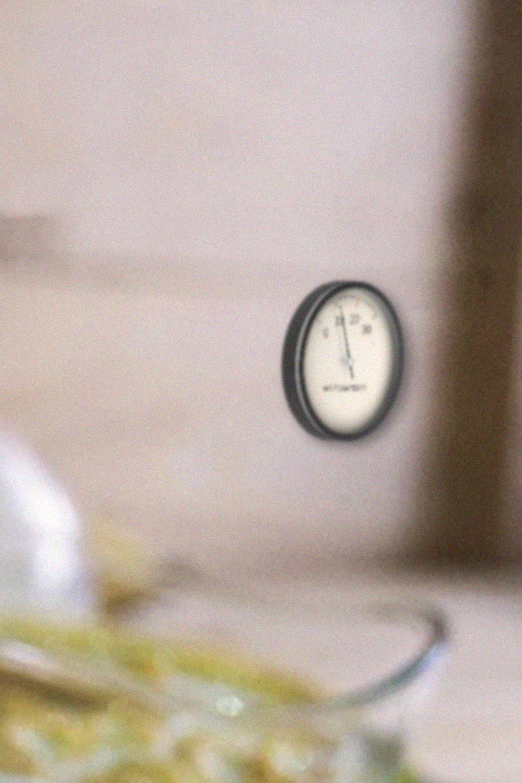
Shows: 10 (µA)
